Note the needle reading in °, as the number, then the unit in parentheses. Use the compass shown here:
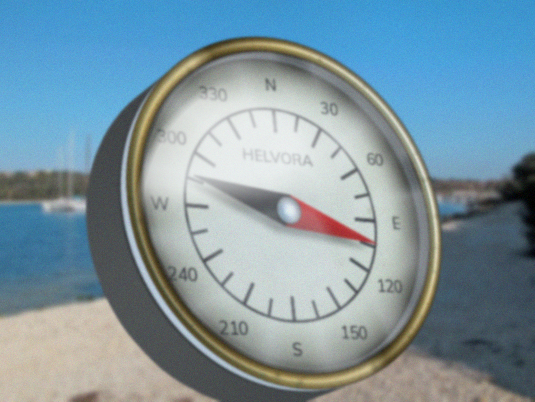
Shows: 105 (°)
